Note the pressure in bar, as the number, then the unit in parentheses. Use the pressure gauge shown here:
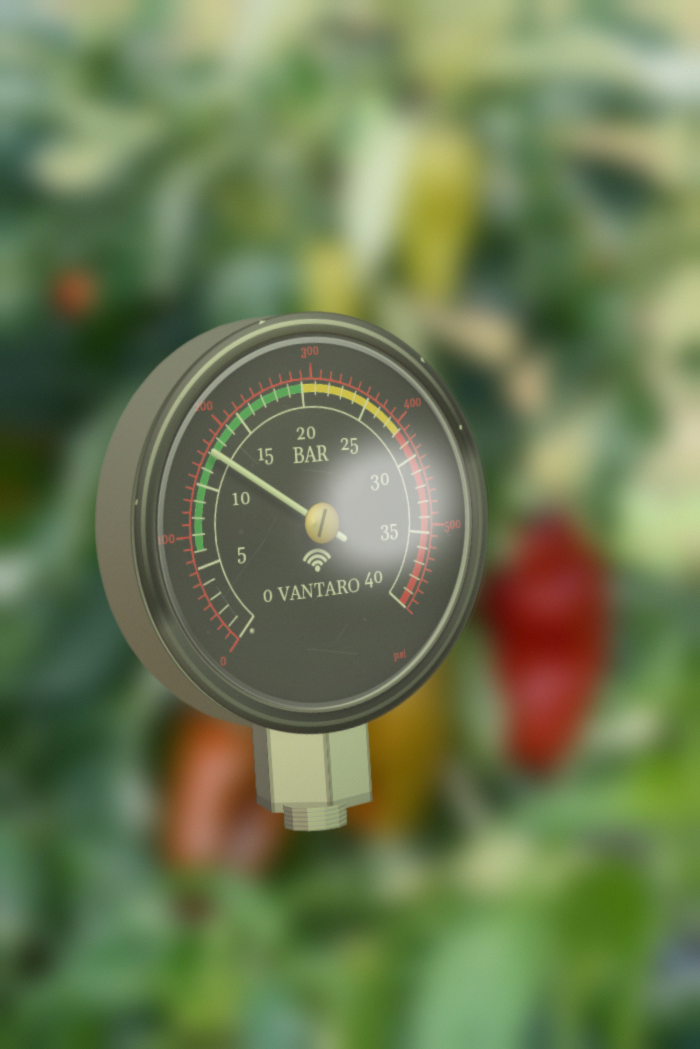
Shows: 12 (bar)
